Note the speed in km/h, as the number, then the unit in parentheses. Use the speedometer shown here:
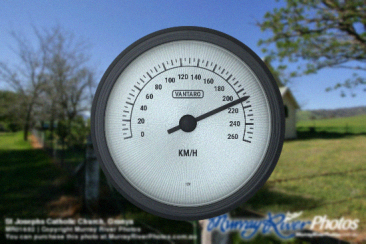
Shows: 210 (km/h)
